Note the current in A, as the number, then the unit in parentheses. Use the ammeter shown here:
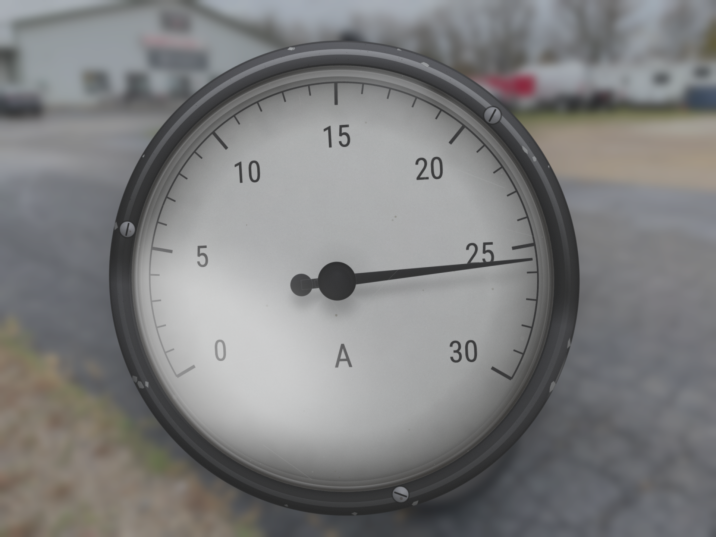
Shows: 25.5 (A)
